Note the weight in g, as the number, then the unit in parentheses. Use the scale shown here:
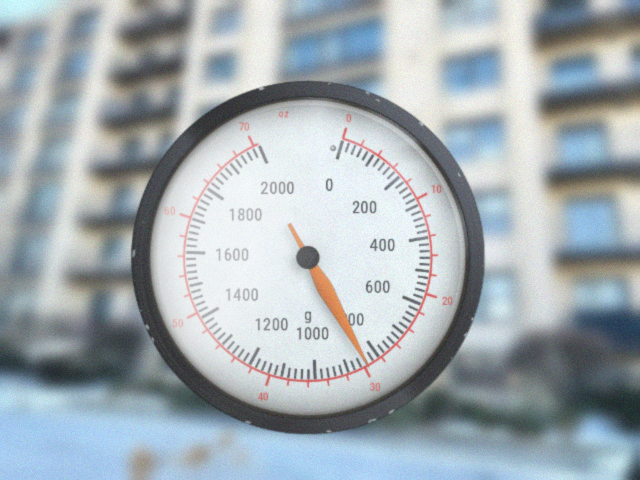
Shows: 840 (g)
